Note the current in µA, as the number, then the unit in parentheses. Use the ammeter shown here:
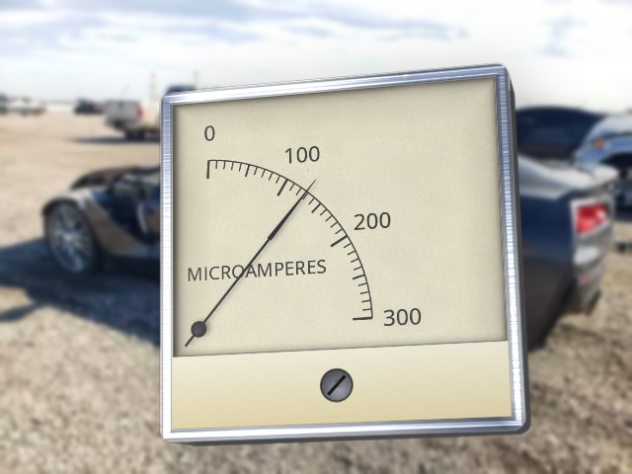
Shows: 130 (µA)
